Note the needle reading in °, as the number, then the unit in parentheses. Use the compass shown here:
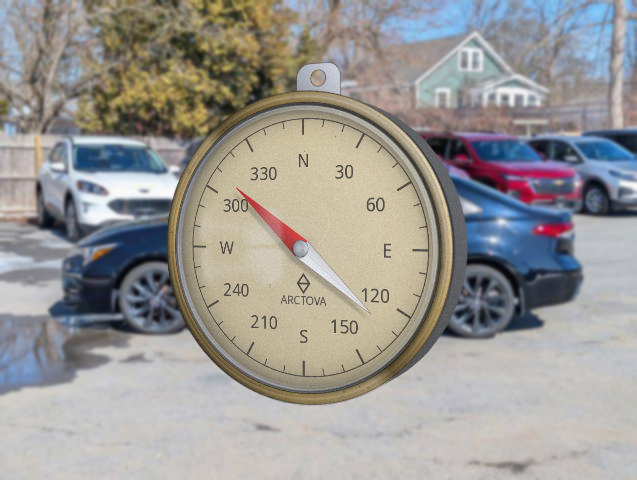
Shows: 310 (°)
